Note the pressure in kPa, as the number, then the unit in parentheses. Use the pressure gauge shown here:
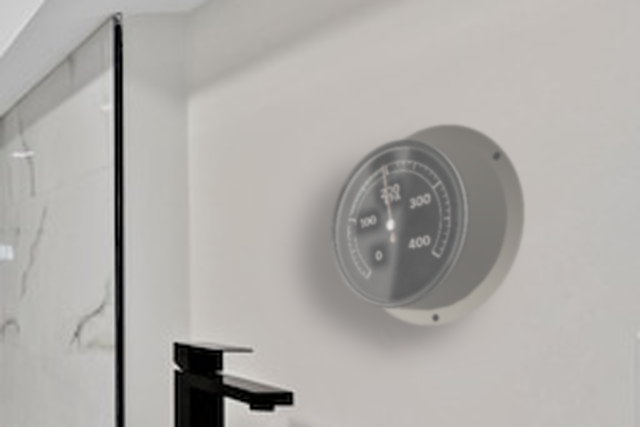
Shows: 200 (kPa)
